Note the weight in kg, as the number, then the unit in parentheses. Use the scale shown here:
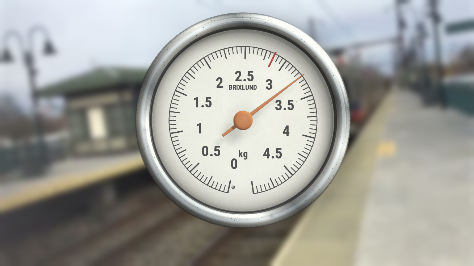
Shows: 3.25 (kg)
